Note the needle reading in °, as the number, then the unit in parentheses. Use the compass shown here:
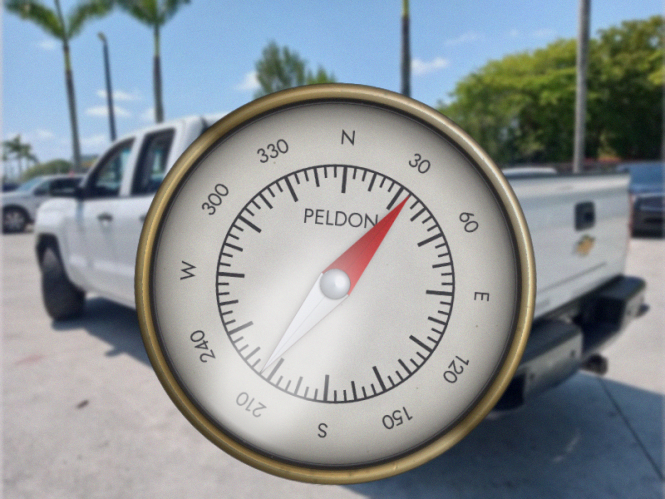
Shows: 35 (°)
